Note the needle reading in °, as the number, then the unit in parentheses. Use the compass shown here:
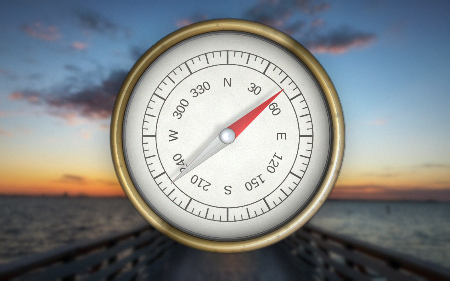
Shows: 50 (°)
